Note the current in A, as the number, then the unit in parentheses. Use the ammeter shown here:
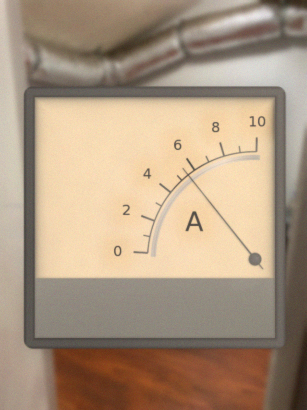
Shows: 5.5 (A)
